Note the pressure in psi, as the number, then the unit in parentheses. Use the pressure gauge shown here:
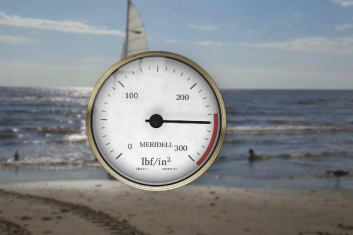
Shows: 250 (psi)
